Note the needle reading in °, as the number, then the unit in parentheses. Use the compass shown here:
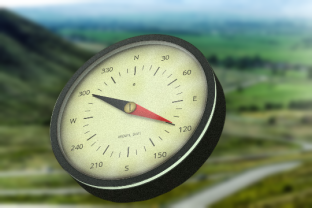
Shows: 120 (°)
